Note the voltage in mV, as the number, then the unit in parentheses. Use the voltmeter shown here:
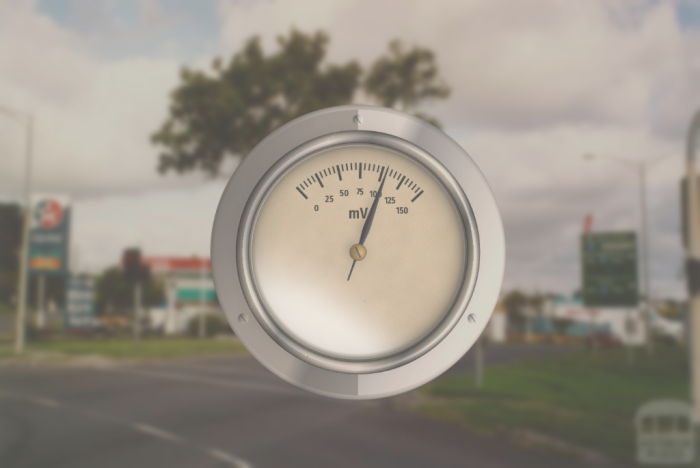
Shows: 105 (mV)
